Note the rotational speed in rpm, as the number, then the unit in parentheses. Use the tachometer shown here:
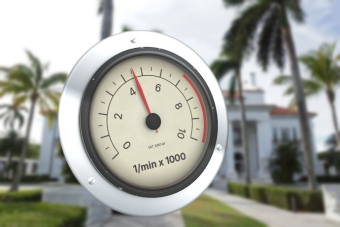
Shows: 4500 (rpm)
